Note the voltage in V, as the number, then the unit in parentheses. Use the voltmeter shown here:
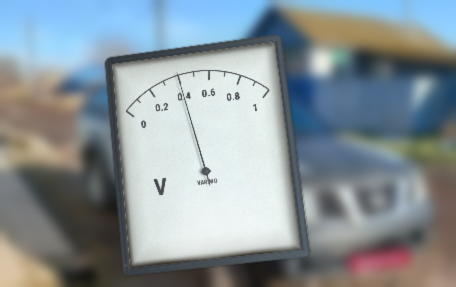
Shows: 0.4 (V)
